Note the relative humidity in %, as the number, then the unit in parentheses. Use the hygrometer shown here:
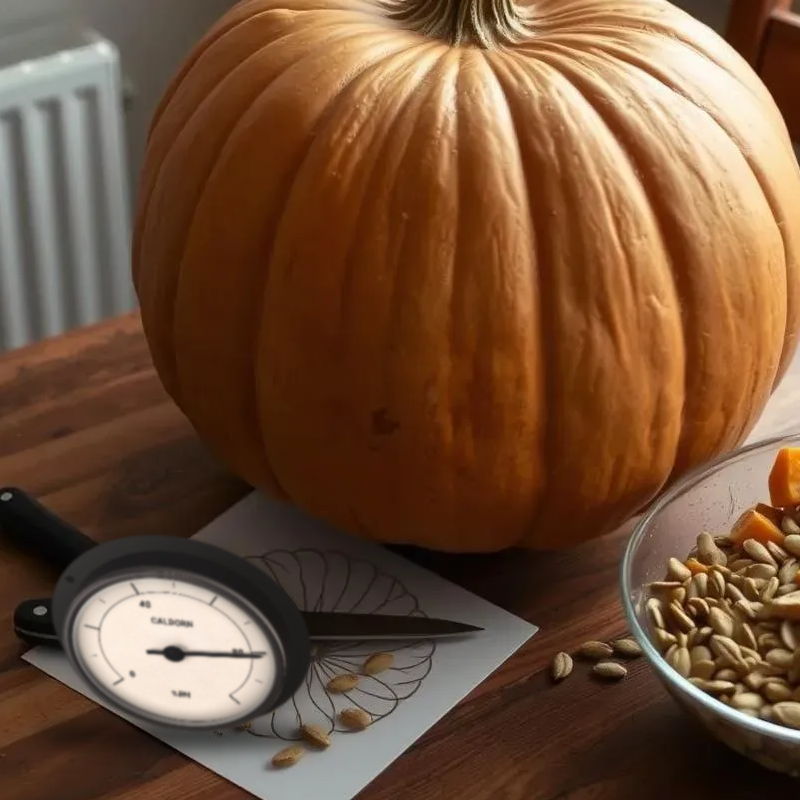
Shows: 80 (%)
